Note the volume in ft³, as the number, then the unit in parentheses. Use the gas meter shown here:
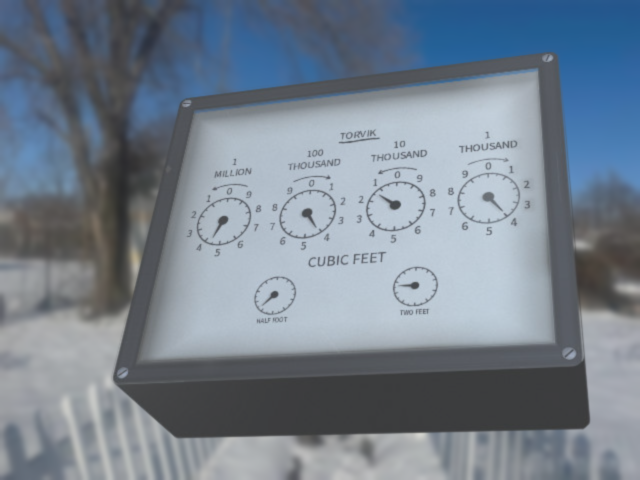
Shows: 441400 (ft³)
